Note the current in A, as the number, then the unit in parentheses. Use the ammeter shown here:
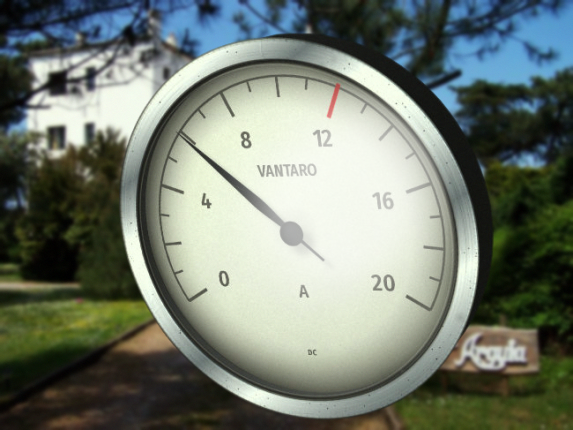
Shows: 6 (A)
